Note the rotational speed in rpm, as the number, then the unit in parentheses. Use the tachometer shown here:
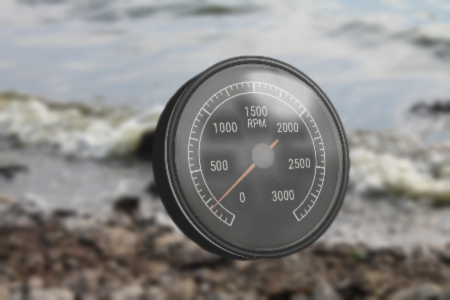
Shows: 200 (rpm)
